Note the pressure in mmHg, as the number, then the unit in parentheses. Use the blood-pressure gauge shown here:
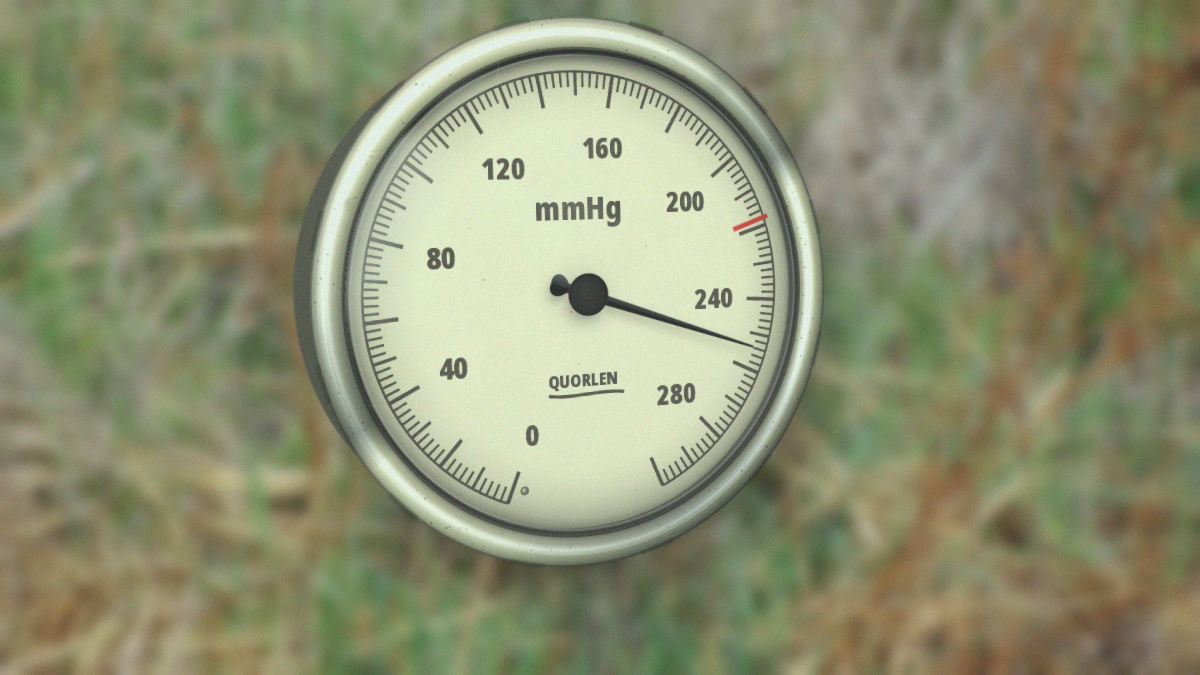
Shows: 254 (mmHg)
